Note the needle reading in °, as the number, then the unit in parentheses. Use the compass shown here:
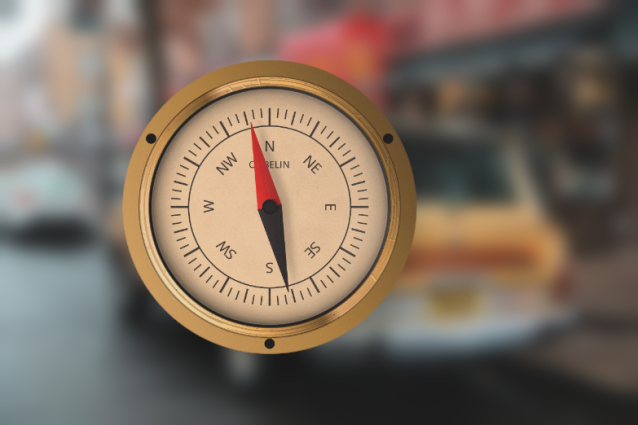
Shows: 347.5 (°)
